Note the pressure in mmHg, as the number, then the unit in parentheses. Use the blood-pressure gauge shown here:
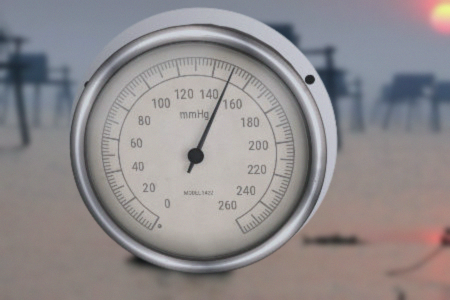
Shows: 150 (mmHg)
